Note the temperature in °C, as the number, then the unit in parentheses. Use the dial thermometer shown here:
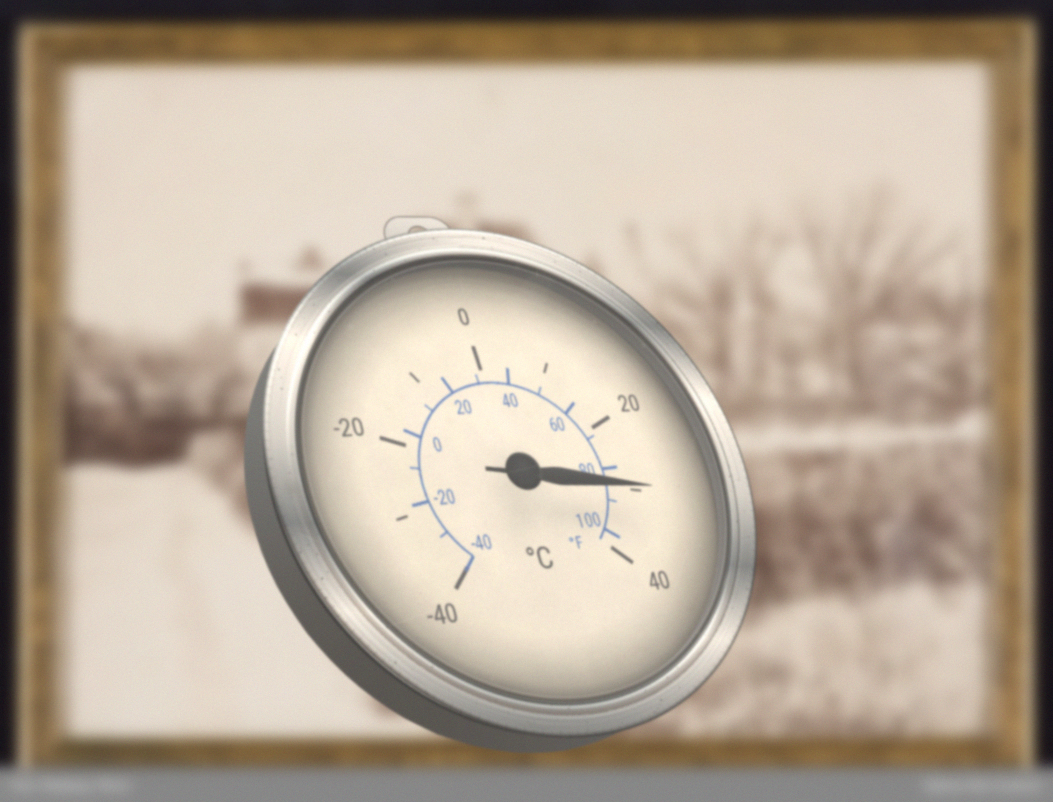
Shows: 30 (°C)
